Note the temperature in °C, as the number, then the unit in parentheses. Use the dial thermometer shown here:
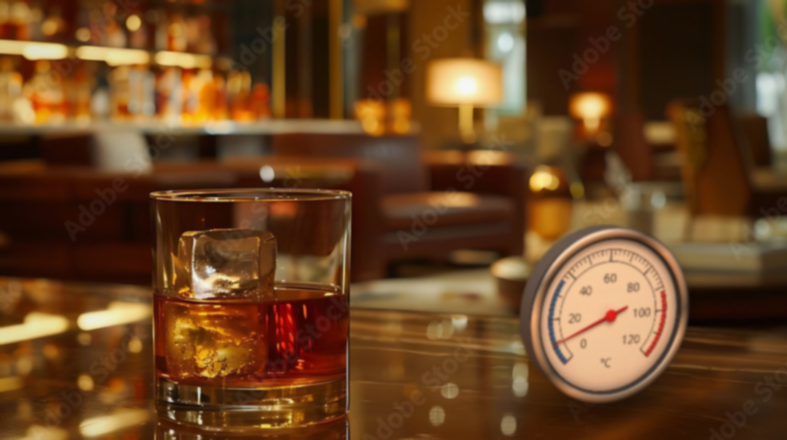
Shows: 10 (°C)
